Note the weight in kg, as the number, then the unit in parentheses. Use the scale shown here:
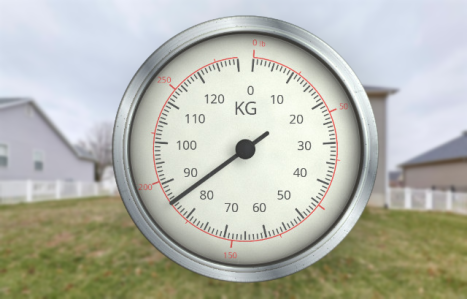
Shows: 85 (kg)
